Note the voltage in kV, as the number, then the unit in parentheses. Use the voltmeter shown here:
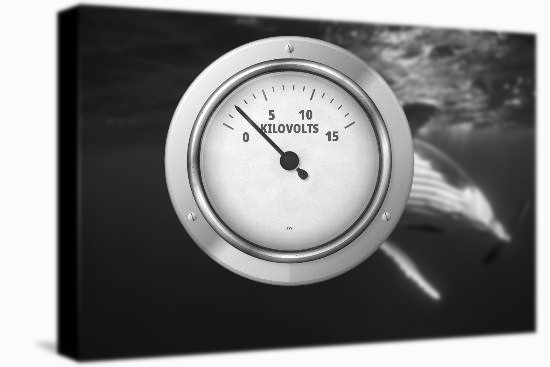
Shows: 2 (kV)
